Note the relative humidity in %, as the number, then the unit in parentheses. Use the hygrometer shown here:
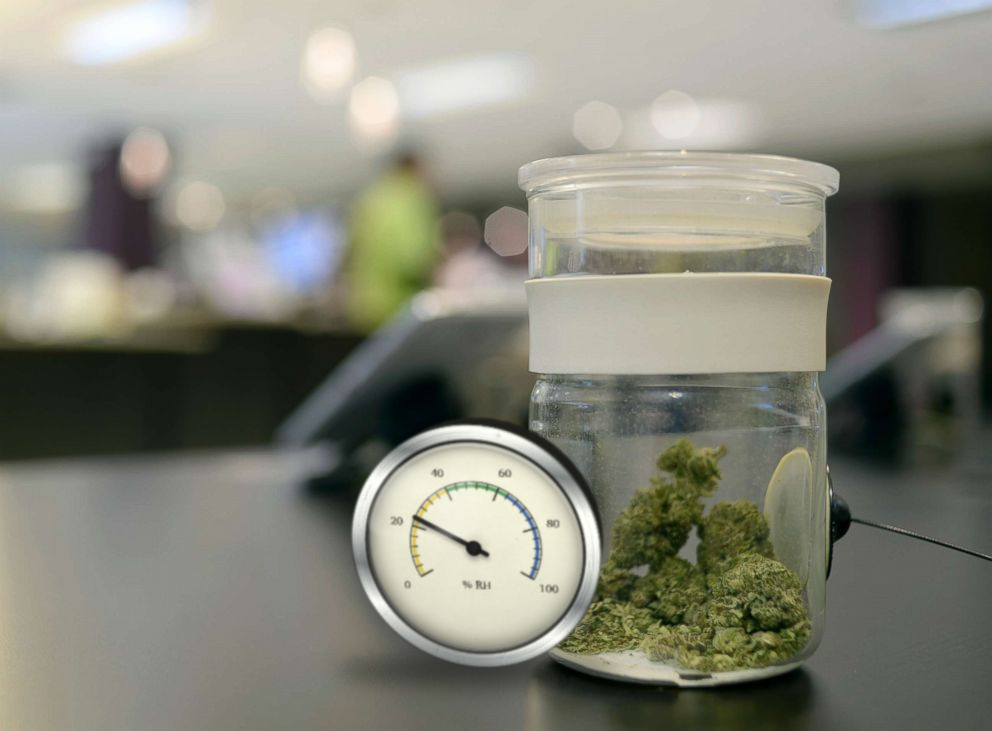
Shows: 24 (%)
